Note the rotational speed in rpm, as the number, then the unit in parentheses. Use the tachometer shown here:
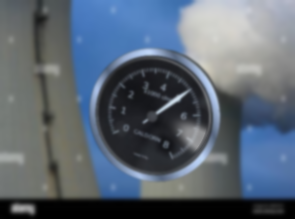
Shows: 5000 (rpm)
